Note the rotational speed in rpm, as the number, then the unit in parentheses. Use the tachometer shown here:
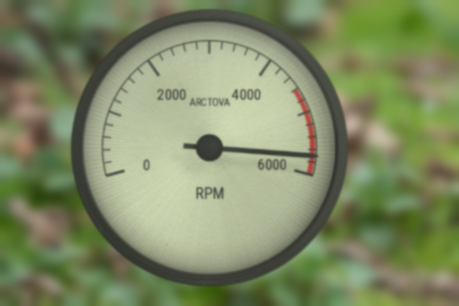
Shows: 5700 (rpm)
